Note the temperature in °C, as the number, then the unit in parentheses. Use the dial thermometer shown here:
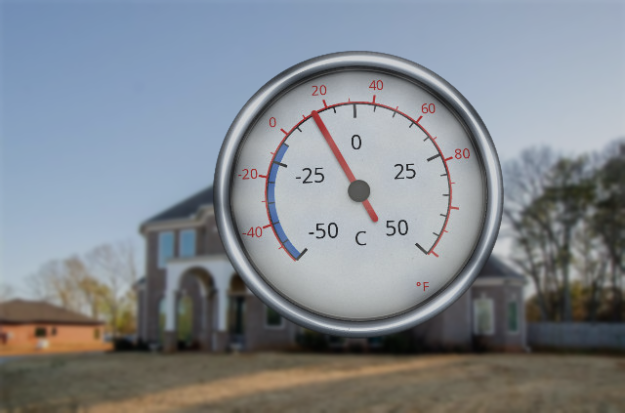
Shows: -10 (°C)
